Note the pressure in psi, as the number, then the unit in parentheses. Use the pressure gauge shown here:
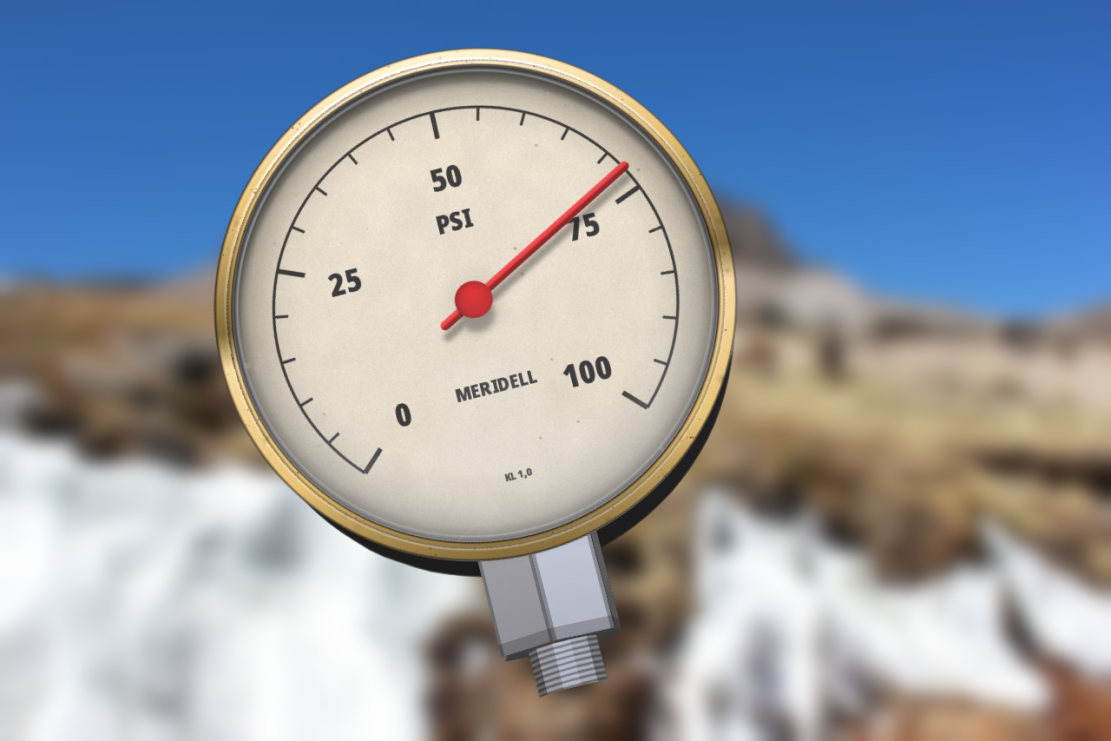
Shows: 72.5 (psi)
